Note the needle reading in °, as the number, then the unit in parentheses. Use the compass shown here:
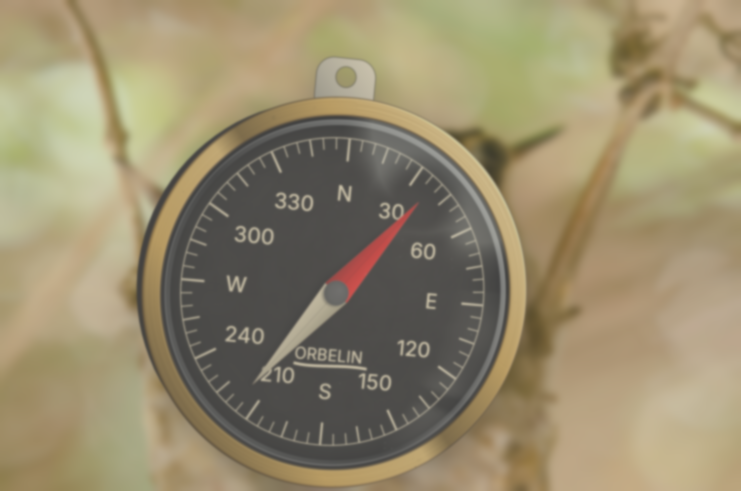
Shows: 37.5 (°)
